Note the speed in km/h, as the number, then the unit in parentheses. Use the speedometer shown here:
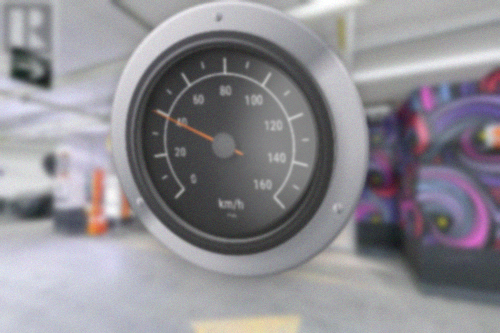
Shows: 40 (km/h)
